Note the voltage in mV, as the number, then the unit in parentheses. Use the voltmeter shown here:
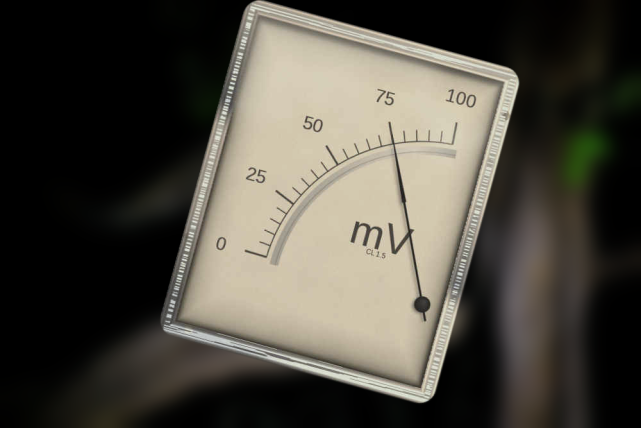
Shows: 75 (mV)
